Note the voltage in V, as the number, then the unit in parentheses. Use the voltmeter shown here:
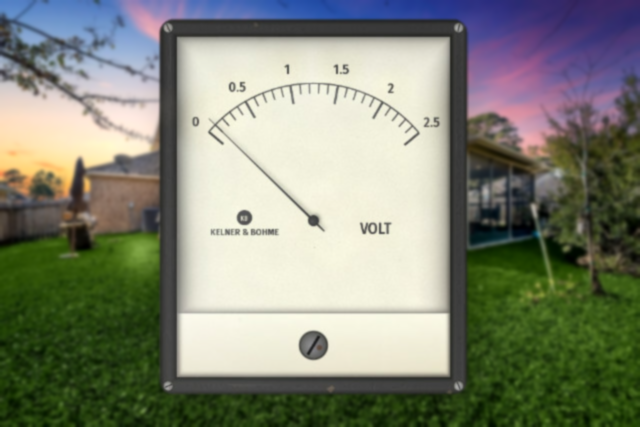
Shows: 0.1 (V)
